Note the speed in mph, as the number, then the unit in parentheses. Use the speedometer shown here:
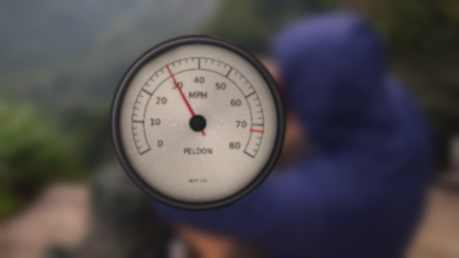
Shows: 30 (mph)
